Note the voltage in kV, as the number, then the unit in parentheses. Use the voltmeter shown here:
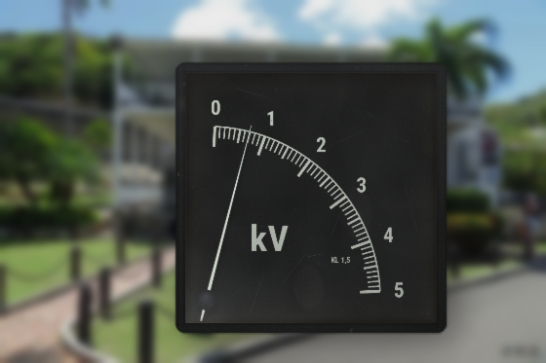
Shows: 0.7 (kV)
